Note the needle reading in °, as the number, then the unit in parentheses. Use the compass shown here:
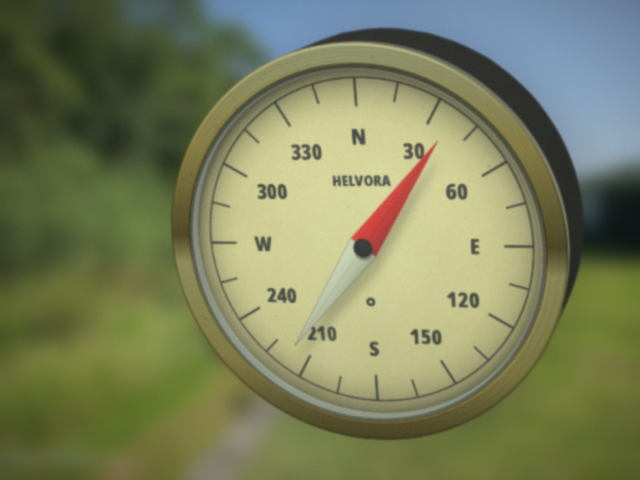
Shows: 37.5 (°)
